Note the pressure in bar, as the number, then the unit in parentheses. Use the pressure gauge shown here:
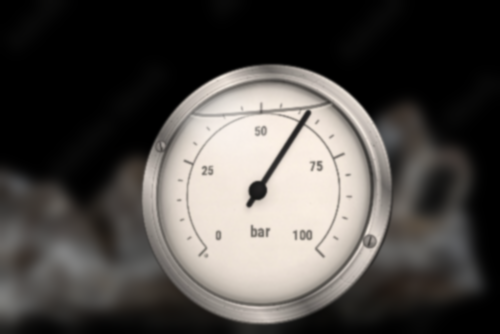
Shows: 62.5 (bar)
